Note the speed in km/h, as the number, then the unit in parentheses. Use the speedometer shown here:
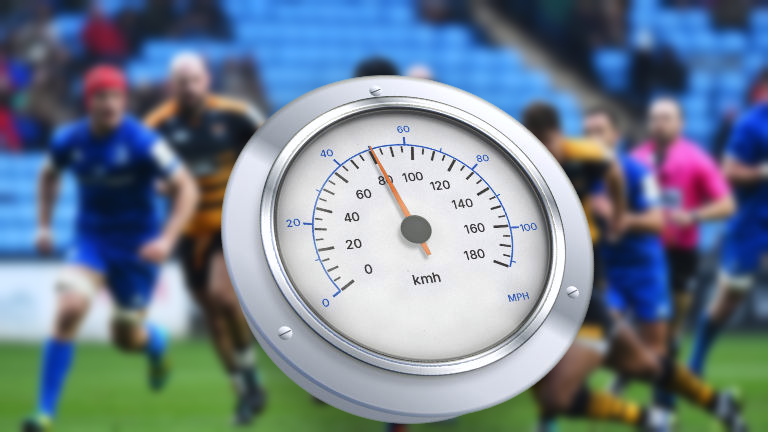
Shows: 80 (km/h)
